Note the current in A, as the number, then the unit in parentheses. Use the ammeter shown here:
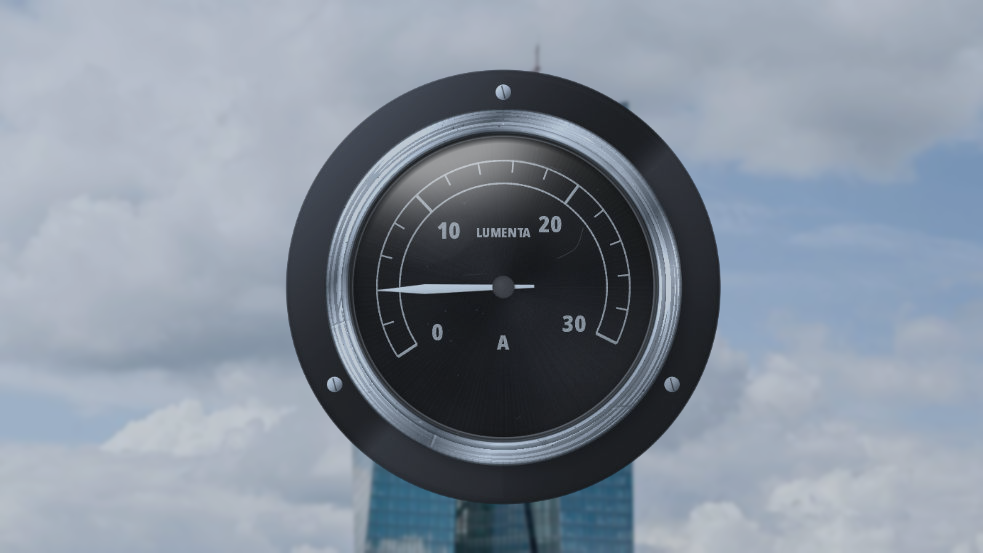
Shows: 4 (A)
